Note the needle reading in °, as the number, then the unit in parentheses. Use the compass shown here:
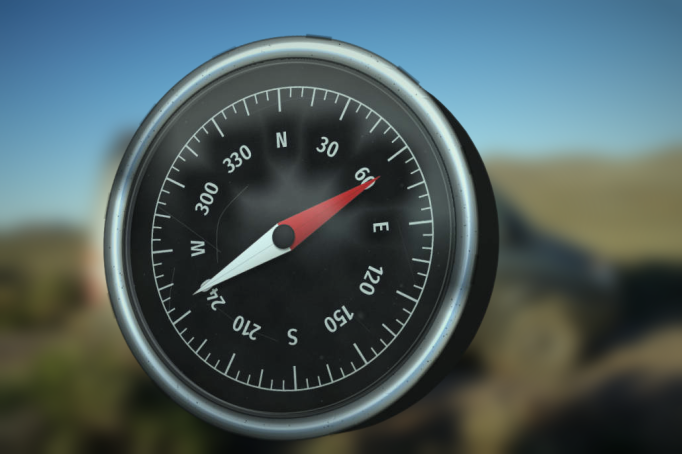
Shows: 65 (°)
